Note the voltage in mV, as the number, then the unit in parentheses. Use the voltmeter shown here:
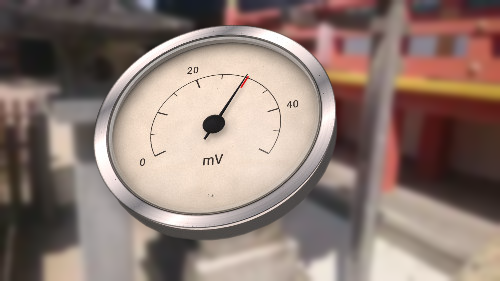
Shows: 30 (mV)
